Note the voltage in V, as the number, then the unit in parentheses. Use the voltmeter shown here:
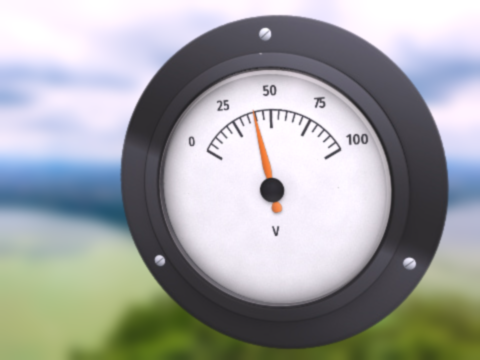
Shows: 40 (V)
